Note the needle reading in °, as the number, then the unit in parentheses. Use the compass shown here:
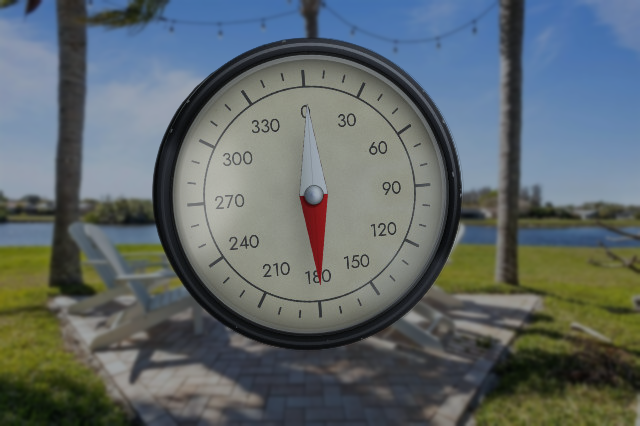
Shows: 180 (°)
